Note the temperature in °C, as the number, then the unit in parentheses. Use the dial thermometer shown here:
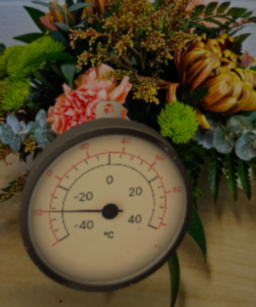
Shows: -28 (°C)
